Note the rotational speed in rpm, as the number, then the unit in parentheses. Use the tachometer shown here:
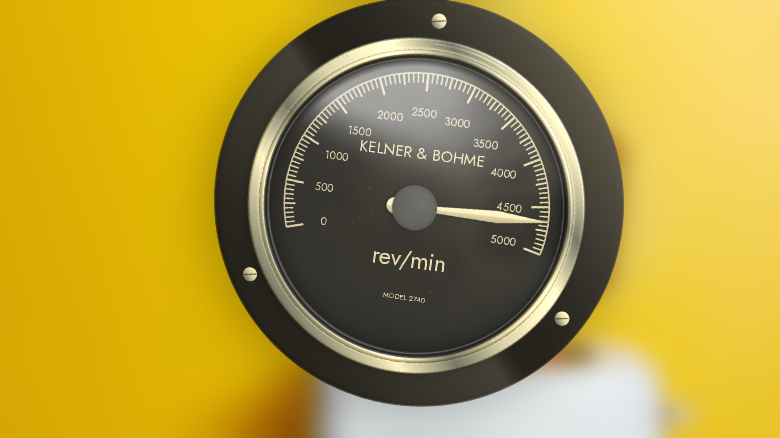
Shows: 4650 (rpm)
